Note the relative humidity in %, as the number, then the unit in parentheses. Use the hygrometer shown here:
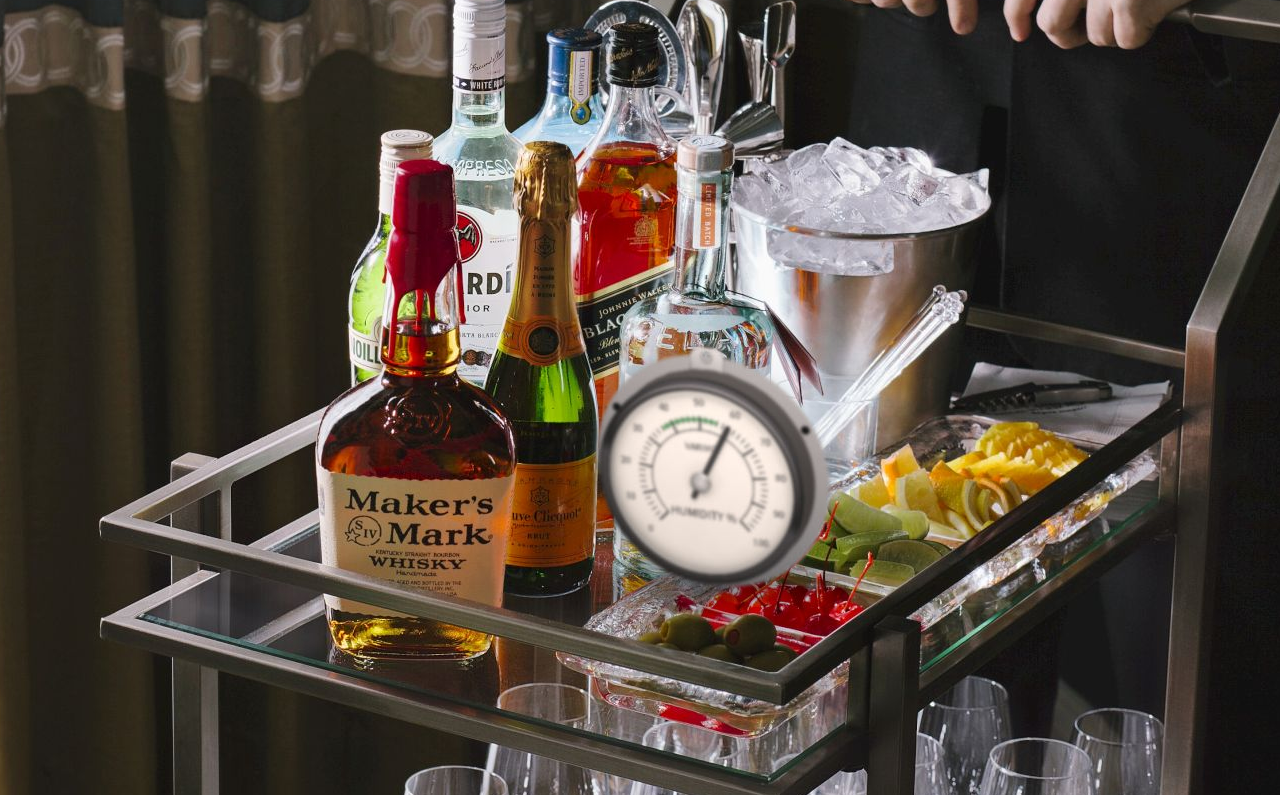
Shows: 60 (%)
